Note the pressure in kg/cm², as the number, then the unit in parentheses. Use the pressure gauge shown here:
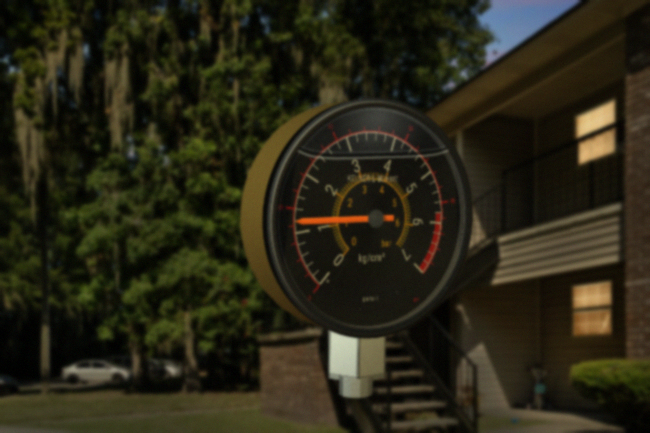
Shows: 1.2 (kg/cm²)
